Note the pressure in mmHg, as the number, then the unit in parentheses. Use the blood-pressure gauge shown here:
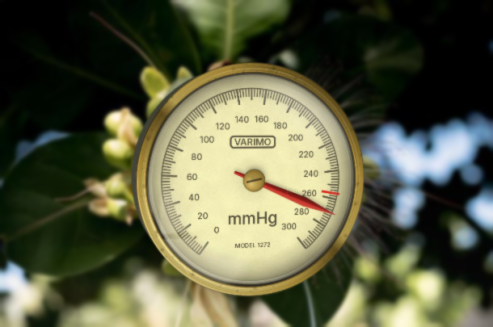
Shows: 270 (mmHg)
